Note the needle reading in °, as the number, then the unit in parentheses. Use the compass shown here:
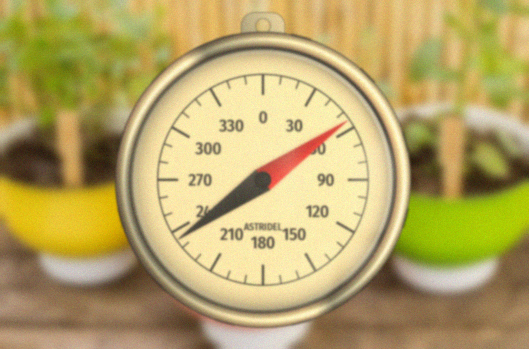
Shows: 55 (°)
